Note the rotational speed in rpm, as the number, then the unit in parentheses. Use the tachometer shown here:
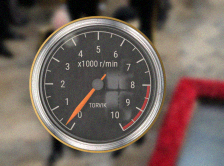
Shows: 250 (rpm)
